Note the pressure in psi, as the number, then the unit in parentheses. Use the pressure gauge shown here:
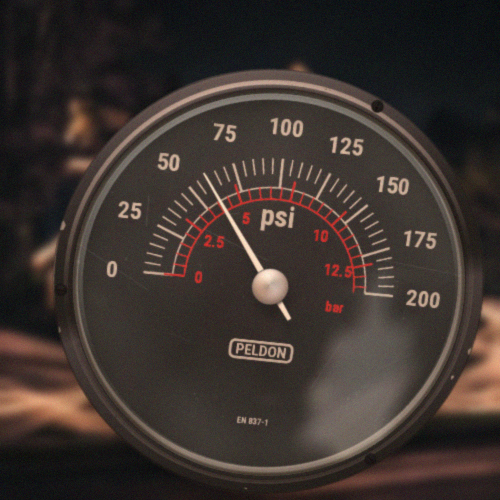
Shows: 60 (psi)
